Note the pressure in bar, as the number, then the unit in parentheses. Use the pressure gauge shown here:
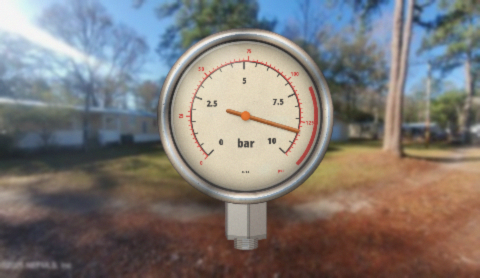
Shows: 9 (bar)
